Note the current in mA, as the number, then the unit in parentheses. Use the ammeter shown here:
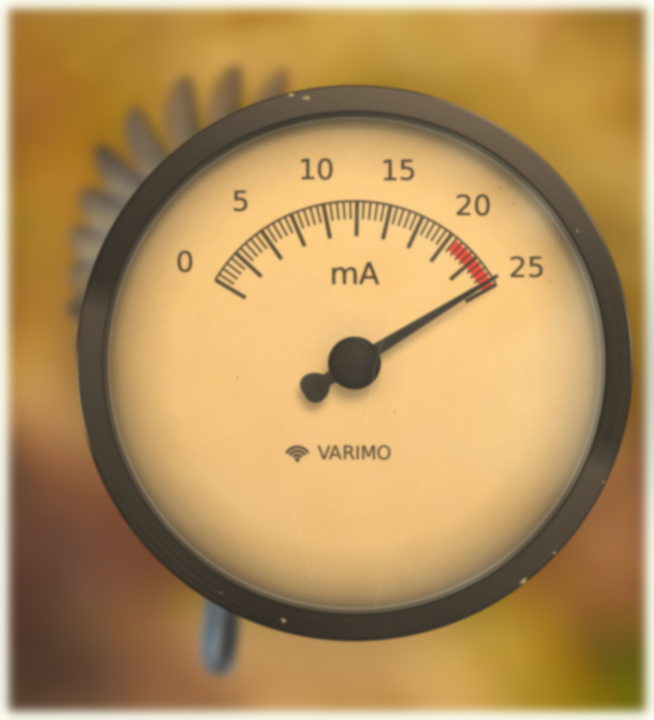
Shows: 24.5 (mA)
